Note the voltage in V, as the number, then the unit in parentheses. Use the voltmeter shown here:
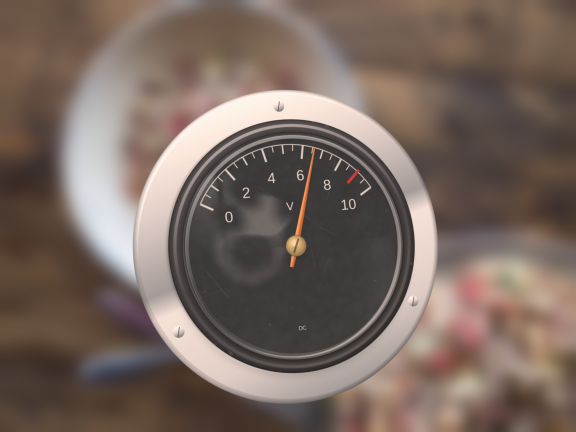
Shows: 6.5 (V)
